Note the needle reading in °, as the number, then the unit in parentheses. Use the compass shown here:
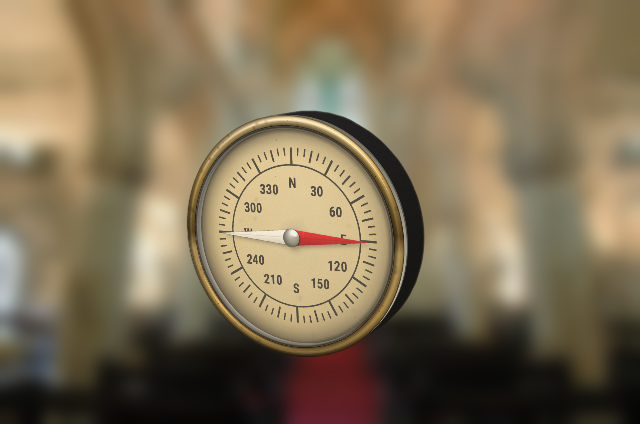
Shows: 90 (°)
